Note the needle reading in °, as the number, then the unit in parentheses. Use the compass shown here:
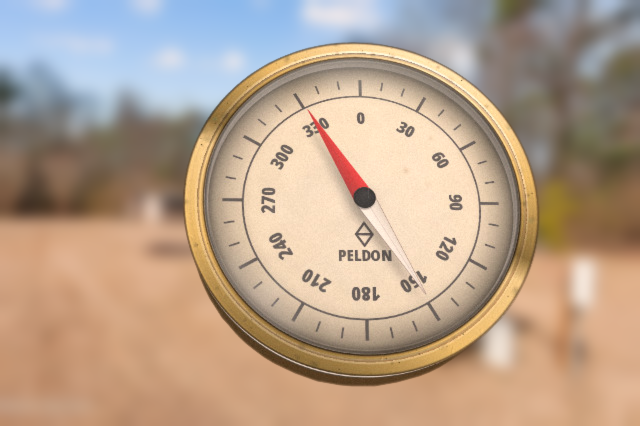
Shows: 330 (°)
